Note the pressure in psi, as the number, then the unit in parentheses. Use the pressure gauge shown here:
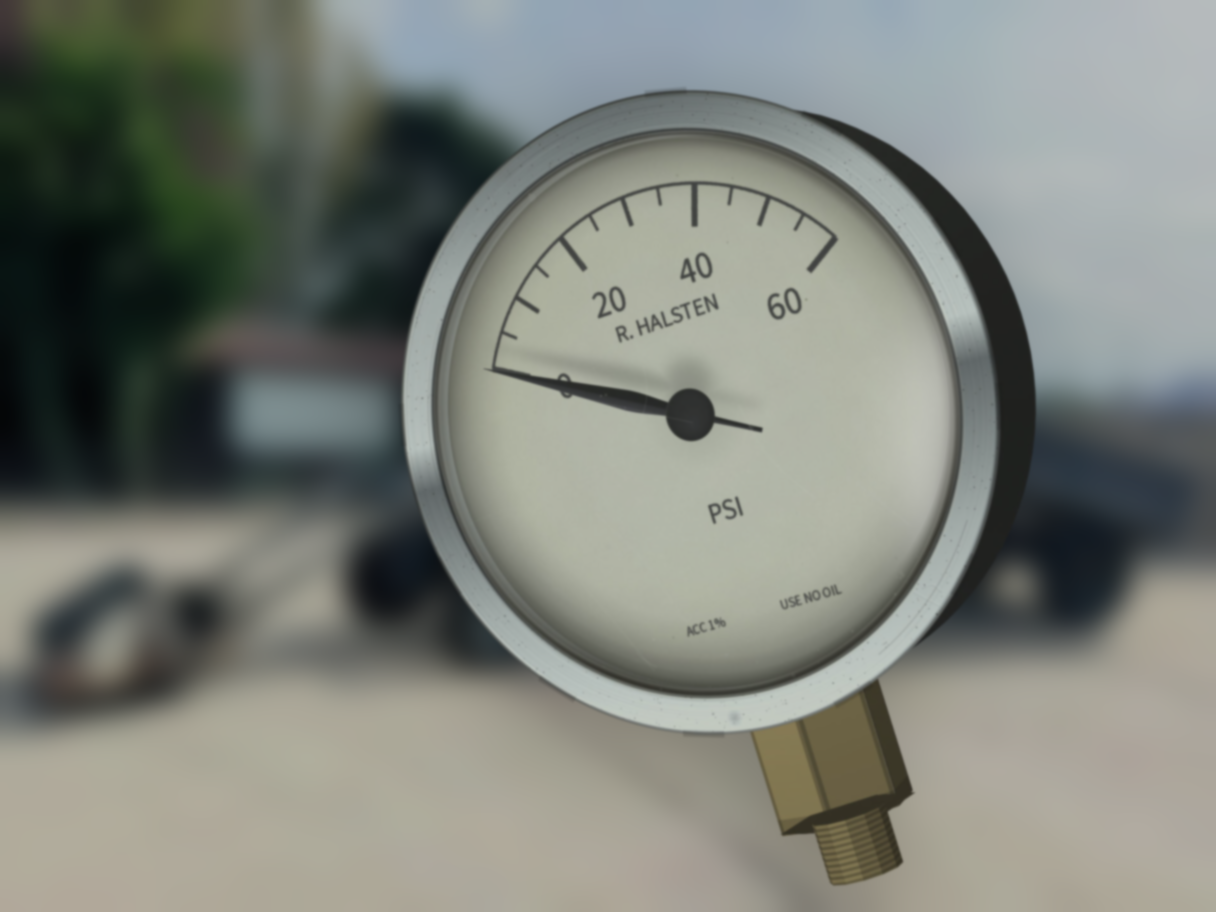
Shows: 0 (psi)
